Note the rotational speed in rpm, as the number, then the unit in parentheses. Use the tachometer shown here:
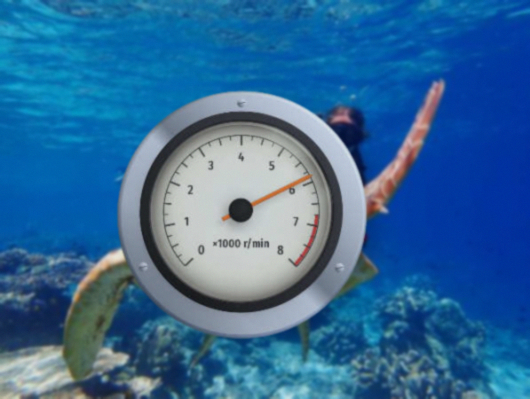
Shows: 5875 (rpm)
